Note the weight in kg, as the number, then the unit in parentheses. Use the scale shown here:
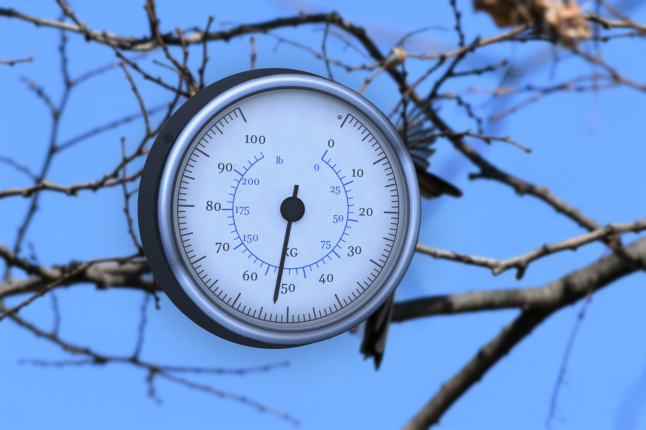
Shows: 53 (kg)
